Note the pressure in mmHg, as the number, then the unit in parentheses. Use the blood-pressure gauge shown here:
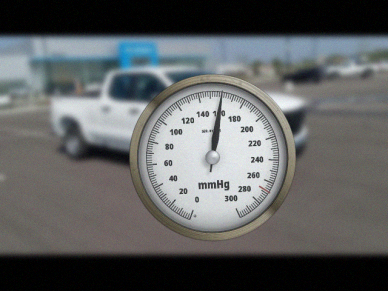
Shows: 160 (mmHg)
